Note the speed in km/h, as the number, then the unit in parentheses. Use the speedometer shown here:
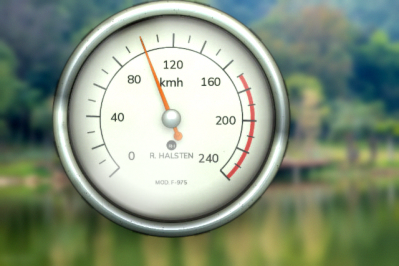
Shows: 100 (km/h)
